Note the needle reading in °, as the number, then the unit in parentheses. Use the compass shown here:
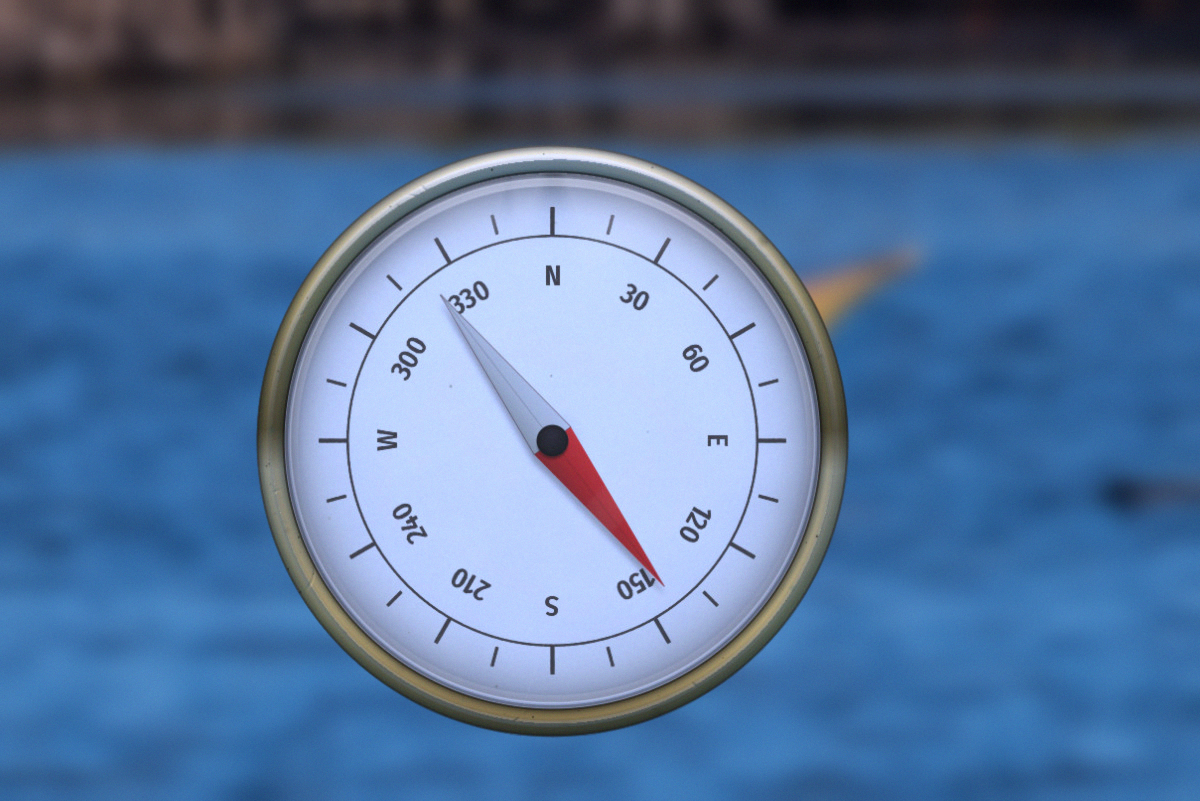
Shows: 142.5 (°)
